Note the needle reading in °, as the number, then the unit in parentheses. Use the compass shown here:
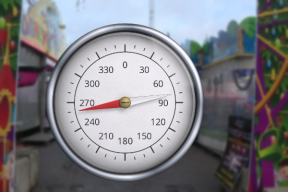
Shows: 260 (°)
